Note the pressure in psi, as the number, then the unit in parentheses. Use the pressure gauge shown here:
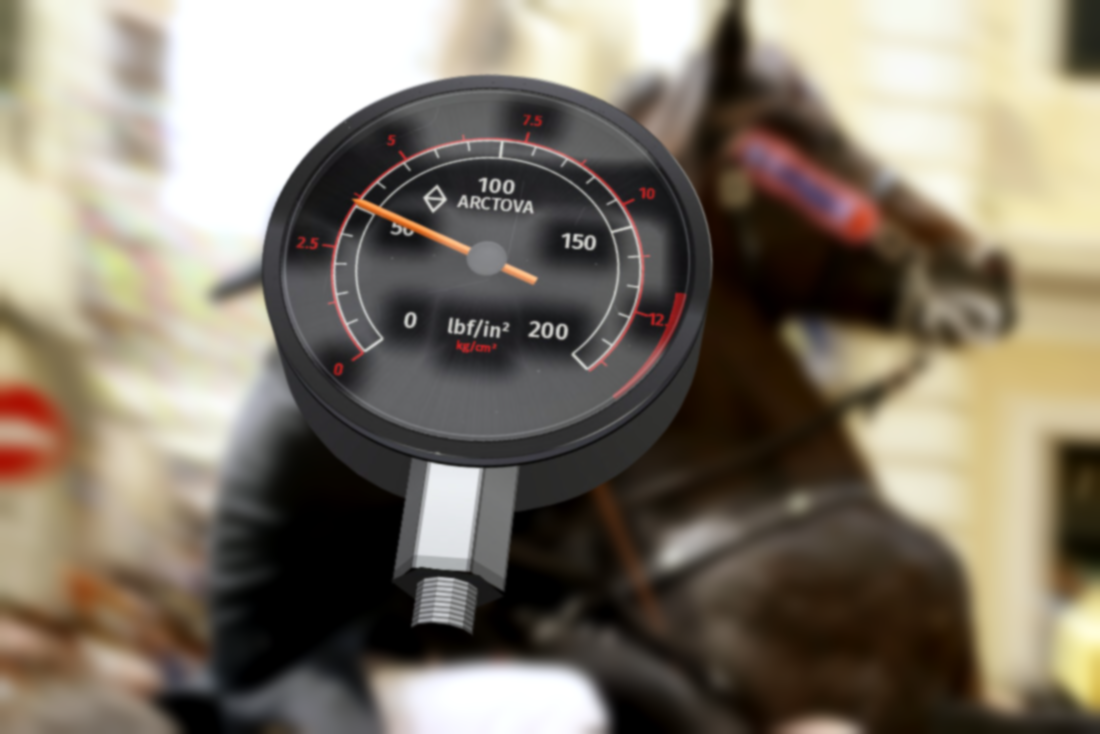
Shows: 50 (psi)
